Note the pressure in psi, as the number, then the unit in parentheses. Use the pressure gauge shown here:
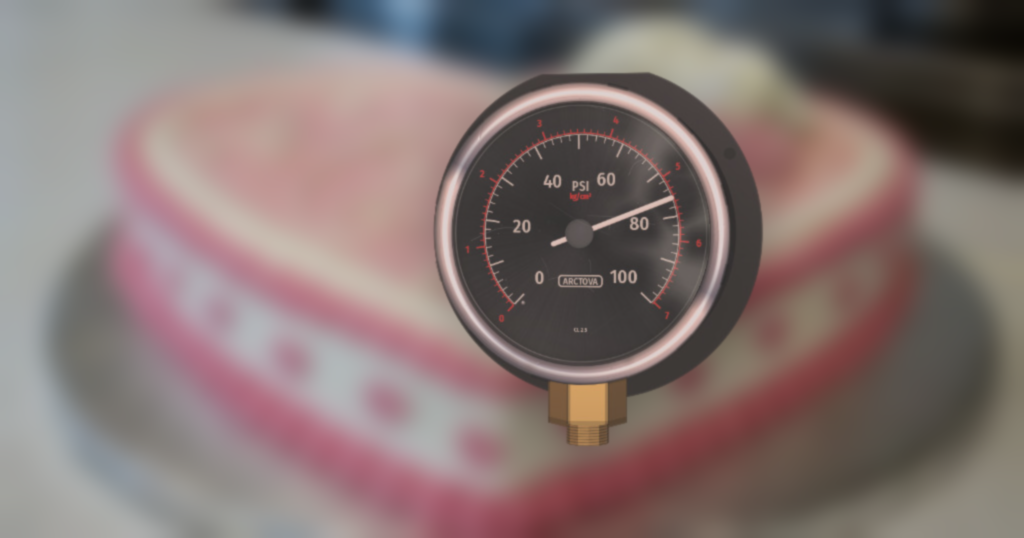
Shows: 76 (psi)
